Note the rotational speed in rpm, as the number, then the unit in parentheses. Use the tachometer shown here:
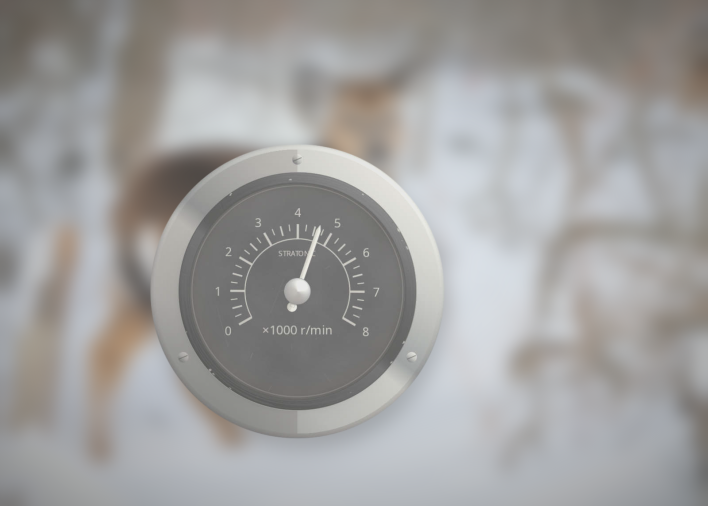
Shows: 4625 (rpm)
